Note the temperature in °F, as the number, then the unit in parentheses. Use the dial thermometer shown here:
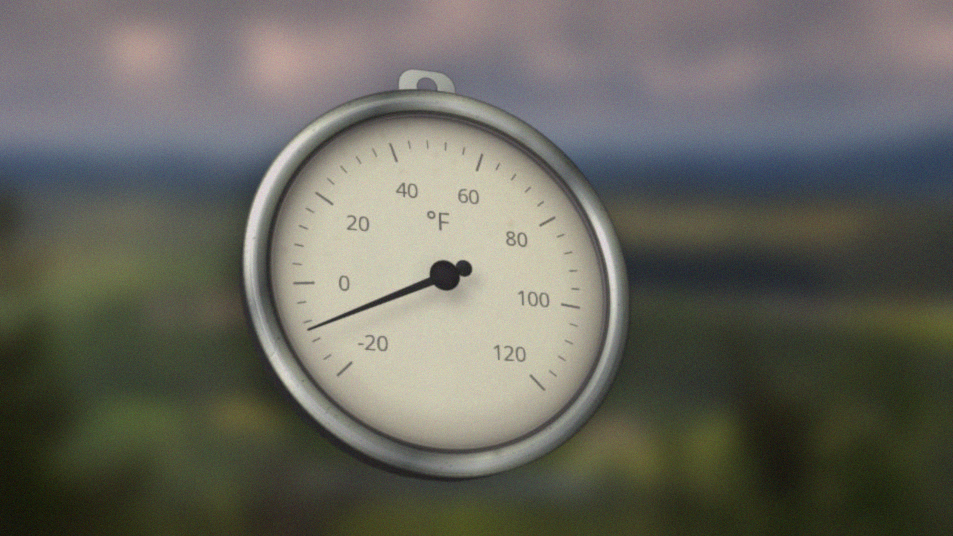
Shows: -10 (°F)
